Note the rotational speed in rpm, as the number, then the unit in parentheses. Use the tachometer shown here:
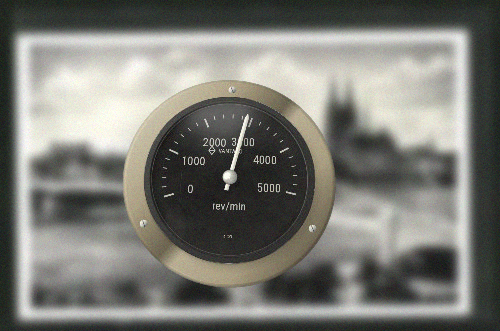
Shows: 2900 (rpm)
